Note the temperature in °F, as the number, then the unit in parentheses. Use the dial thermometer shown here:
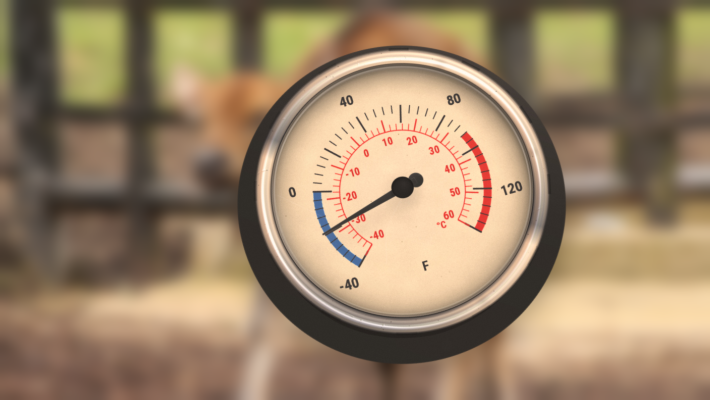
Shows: -20 (°F)
